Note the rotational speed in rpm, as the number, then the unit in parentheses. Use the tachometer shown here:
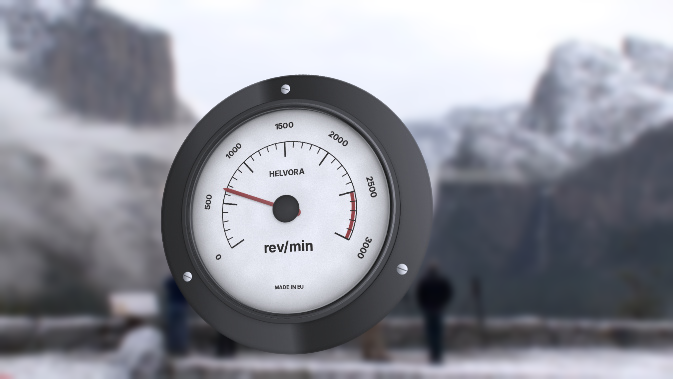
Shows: 650 (rpm)
